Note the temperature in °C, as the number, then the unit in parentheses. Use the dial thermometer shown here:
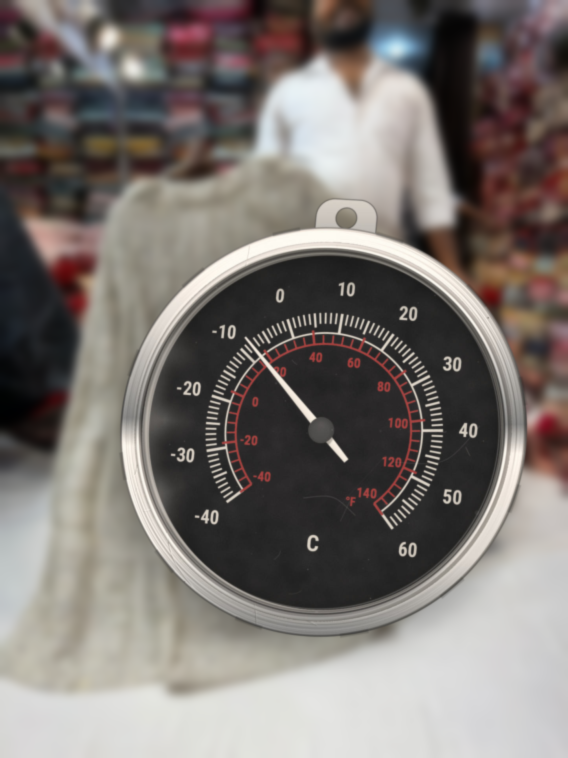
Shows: -8 (°C)
